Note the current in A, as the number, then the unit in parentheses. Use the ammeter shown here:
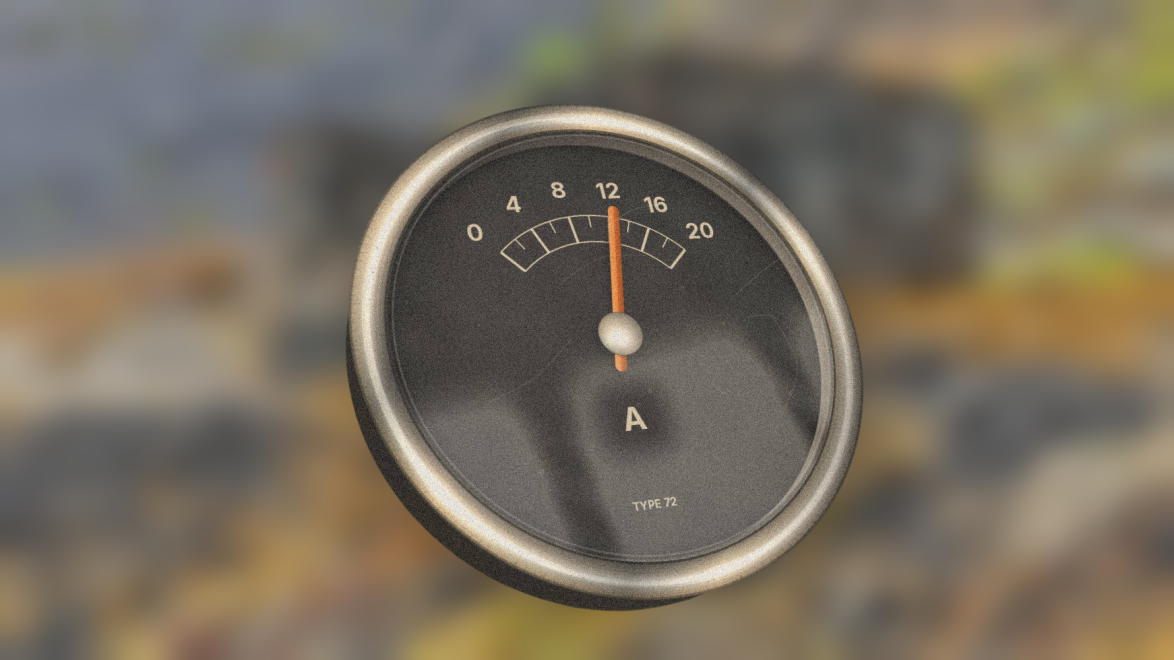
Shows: 12 (A)
